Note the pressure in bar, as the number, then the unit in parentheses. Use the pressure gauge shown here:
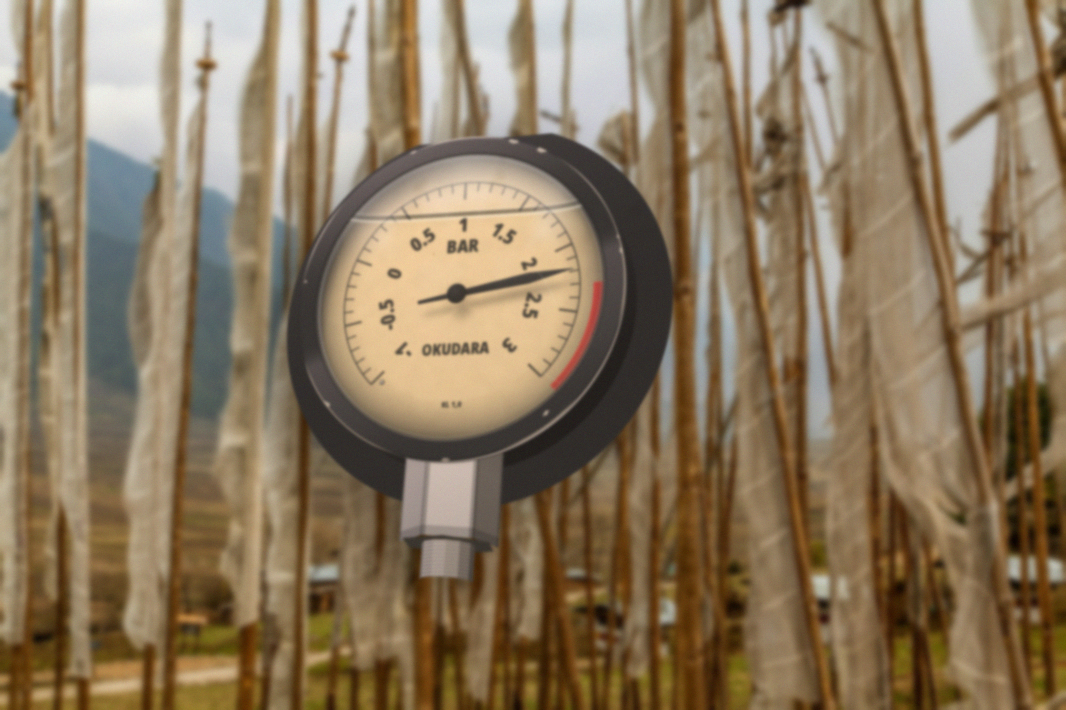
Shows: 2.2 (bar)
